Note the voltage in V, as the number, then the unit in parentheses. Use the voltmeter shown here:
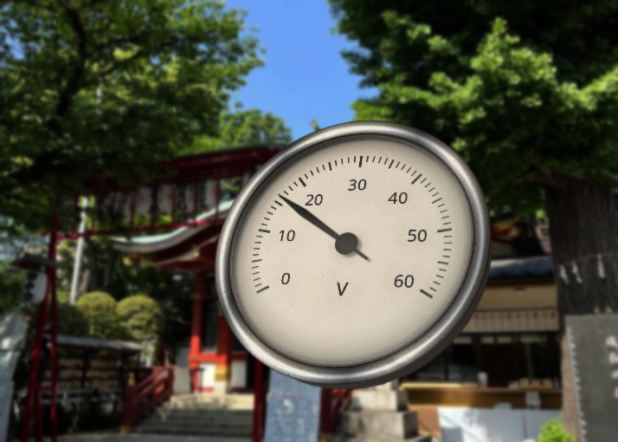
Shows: 16 (V)
